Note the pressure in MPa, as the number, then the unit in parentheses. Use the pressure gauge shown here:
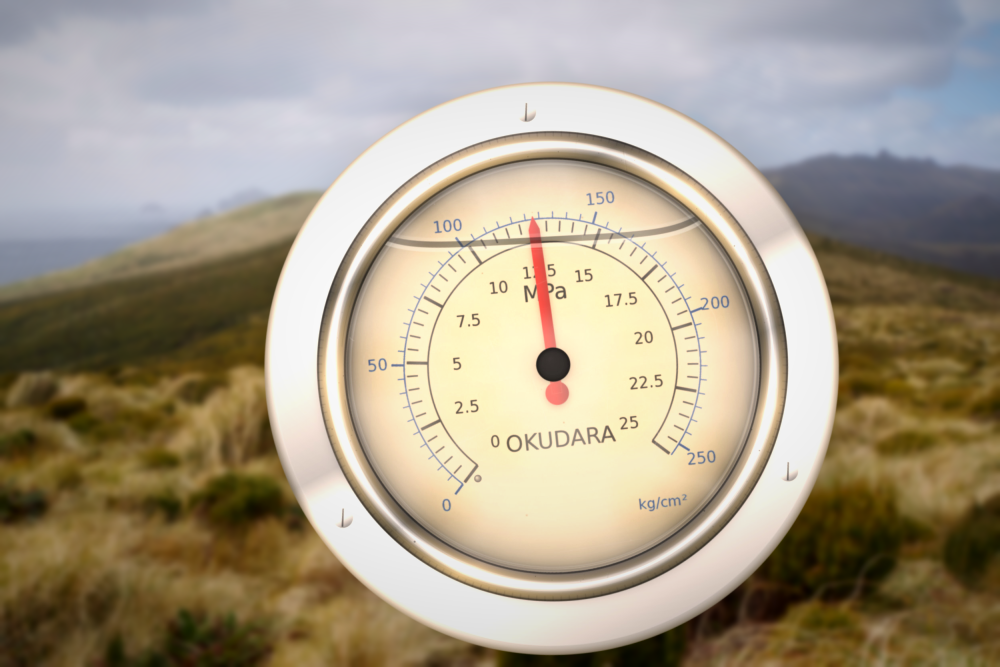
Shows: 12.5 (MPa)
